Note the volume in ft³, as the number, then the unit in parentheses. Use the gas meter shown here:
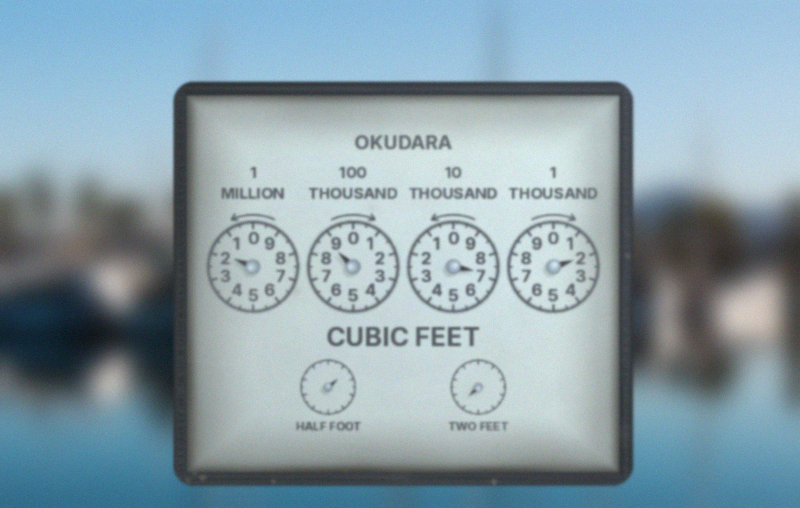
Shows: 187200 (ft³)
